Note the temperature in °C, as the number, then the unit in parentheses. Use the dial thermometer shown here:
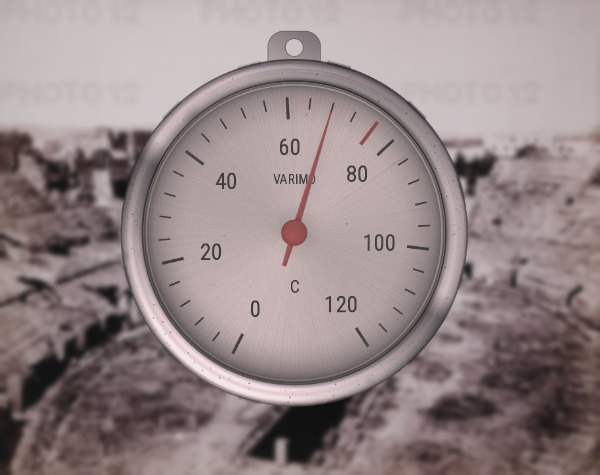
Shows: 68 (°C)
